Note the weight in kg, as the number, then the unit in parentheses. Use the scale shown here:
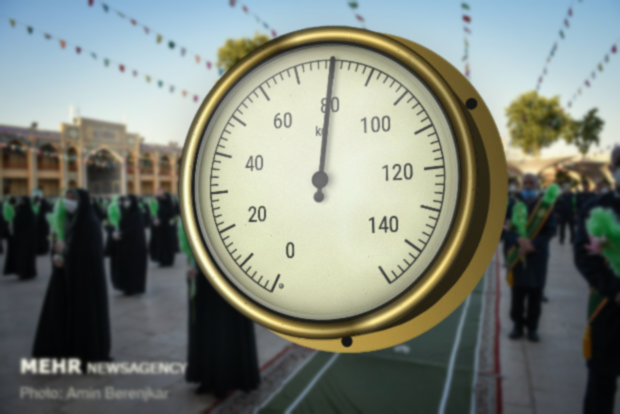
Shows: 80 (kg)
